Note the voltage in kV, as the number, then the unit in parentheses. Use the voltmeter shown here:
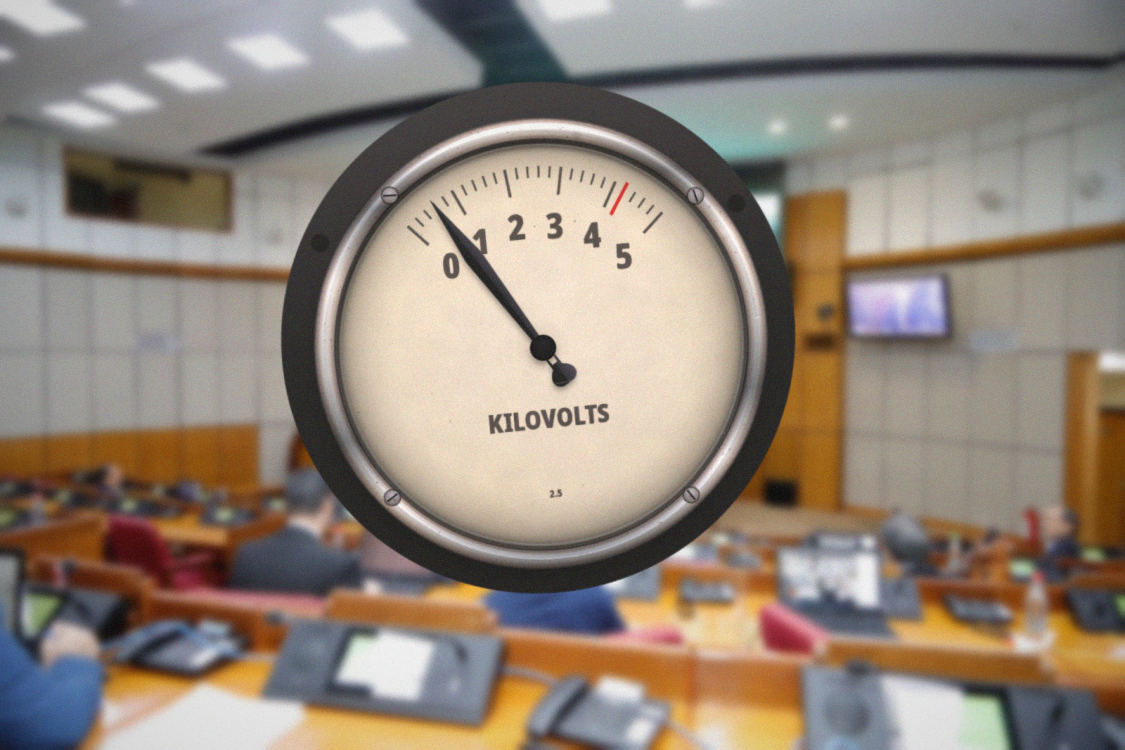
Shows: 0.6 (kV)
